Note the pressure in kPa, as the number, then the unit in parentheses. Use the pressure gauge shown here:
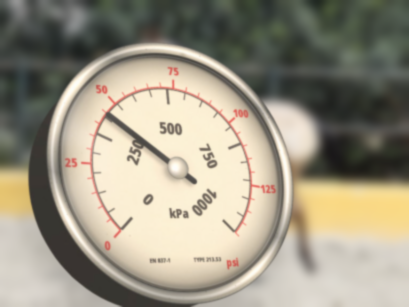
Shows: 300 (kPa)
